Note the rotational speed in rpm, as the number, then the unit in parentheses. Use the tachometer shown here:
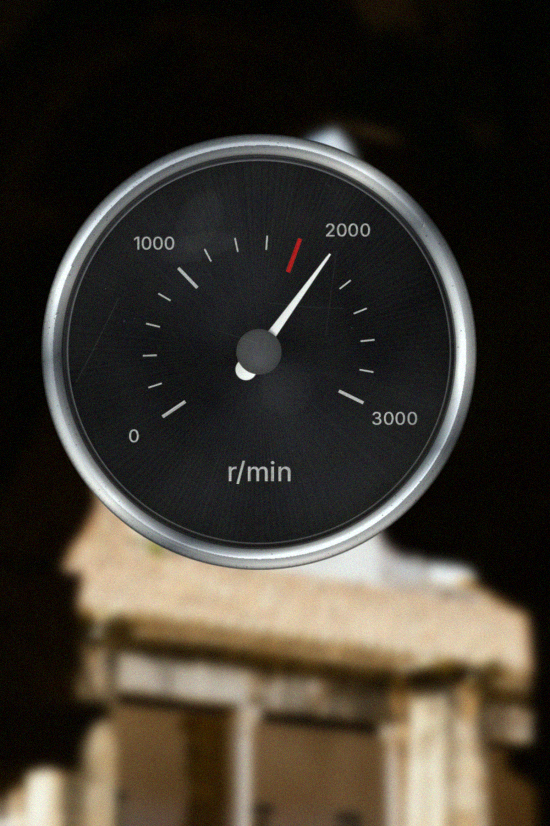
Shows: 2000 (rpm)
